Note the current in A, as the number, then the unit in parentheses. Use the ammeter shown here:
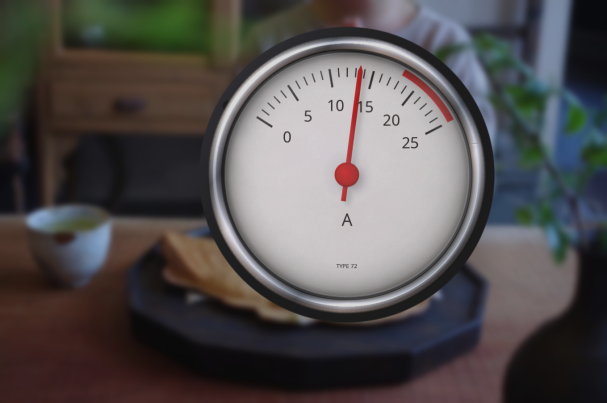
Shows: 13.5 (A)
